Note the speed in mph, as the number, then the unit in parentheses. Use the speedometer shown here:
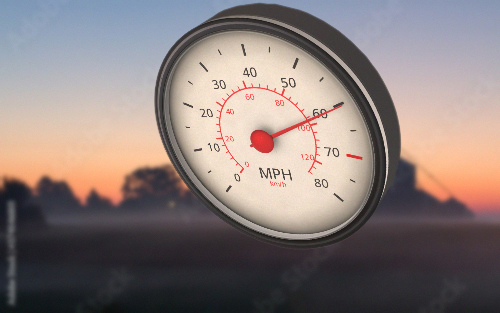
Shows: 60 (mph)
